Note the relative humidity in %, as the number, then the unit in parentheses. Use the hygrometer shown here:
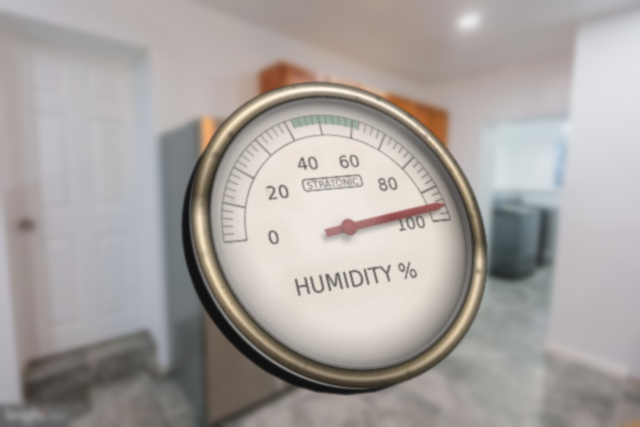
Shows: 96 (%)
